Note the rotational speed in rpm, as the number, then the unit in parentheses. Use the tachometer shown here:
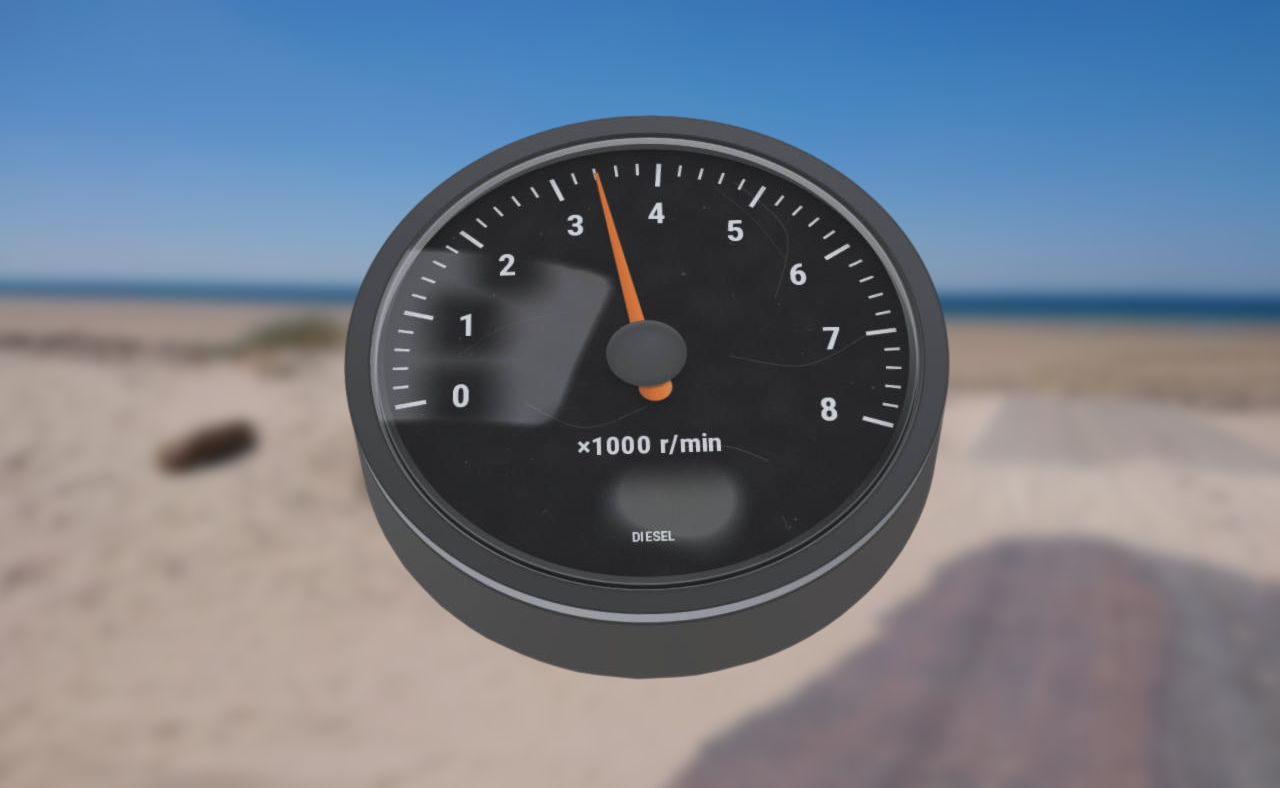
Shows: 3400 (rpm)
